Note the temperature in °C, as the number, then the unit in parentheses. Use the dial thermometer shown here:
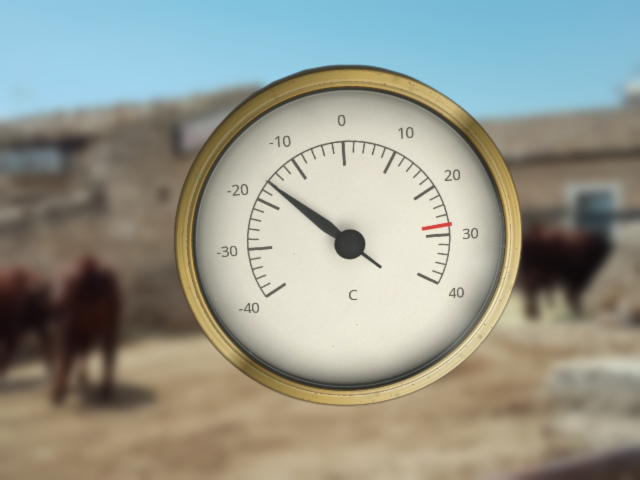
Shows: -16 (°C)
